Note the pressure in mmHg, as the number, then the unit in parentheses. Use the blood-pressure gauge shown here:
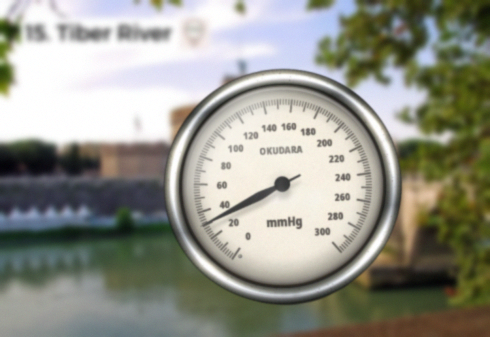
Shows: 30 (mmHg)
